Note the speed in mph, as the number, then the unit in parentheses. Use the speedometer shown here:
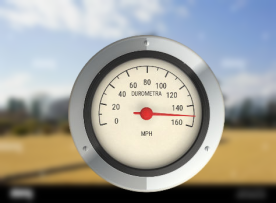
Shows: 150 (mph)
